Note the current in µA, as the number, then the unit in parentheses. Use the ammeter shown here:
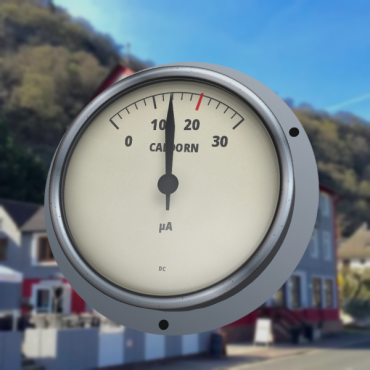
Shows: 14 (µA)
